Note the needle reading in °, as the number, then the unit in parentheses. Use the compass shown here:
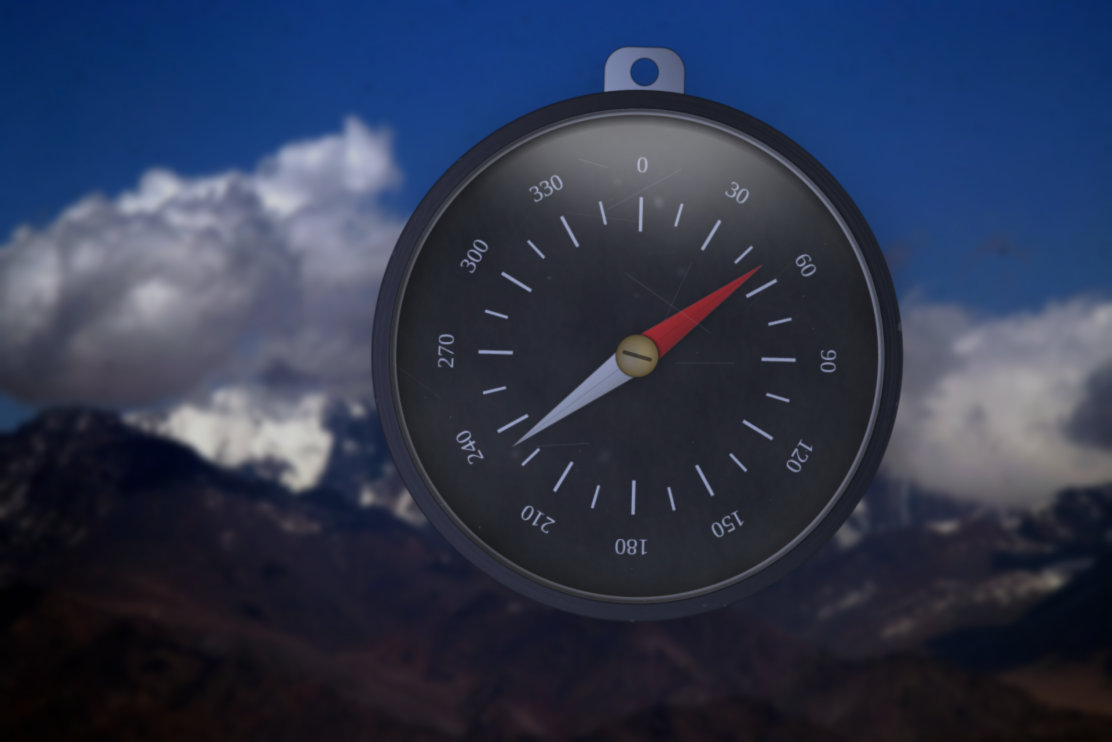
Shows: 52.5 (°)
